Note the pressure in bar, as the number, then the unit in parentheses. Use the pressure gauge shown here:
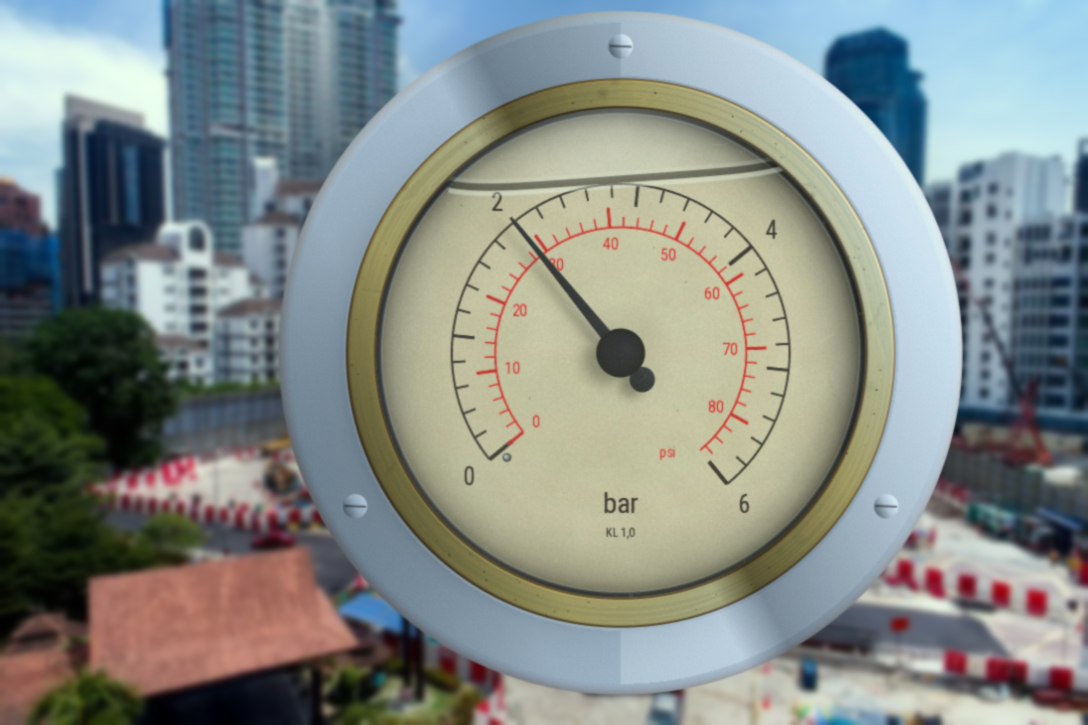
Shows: 2 (bar)
